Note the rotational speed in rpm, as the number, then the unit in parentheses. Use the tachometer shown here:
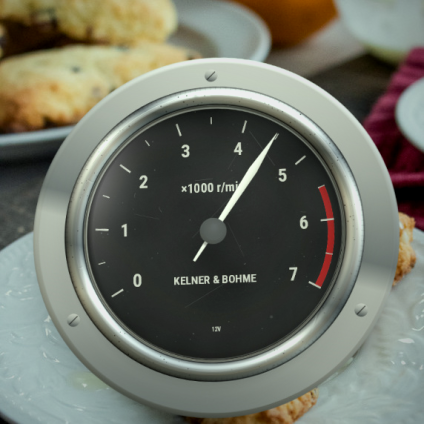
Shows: 4500 (rpm)
